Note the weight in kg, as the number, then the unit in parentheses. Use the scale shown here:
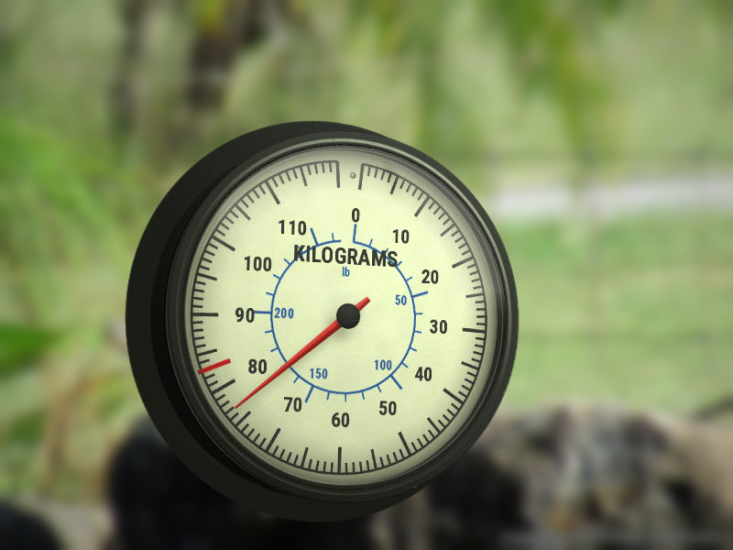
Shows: 77 (kg)
